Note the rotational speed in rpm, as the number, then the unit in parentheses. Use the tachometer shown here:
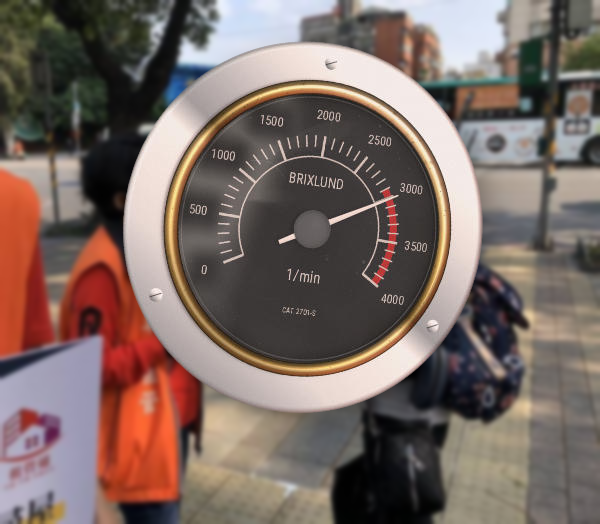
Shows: 3000 (rpm)
